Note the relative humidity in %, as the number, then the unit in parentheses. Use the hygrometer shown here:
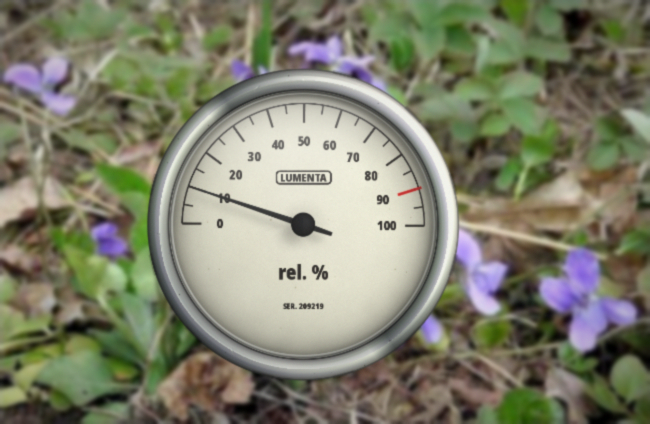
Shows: 10 (%)
